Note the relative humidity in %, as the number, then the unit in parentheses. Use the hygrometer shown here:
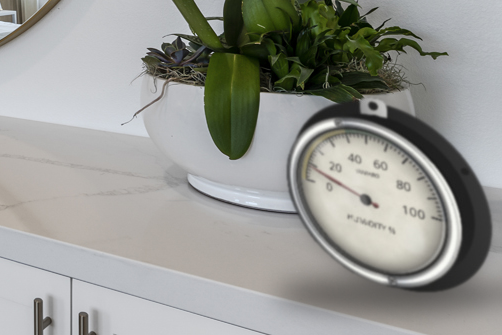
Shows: 10 (%)
